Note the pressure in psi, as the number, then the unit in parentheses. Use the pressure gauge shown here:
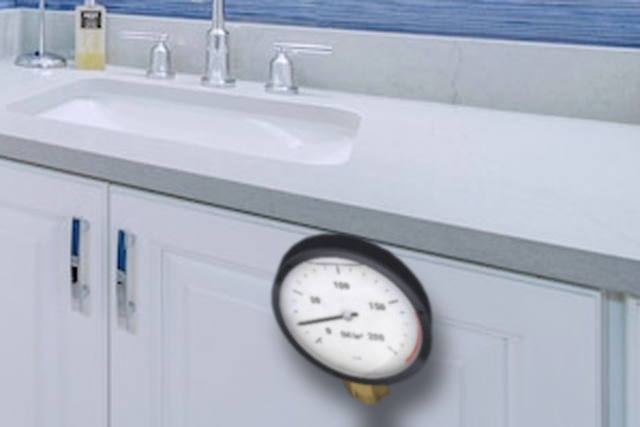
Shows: 20 (psi)
